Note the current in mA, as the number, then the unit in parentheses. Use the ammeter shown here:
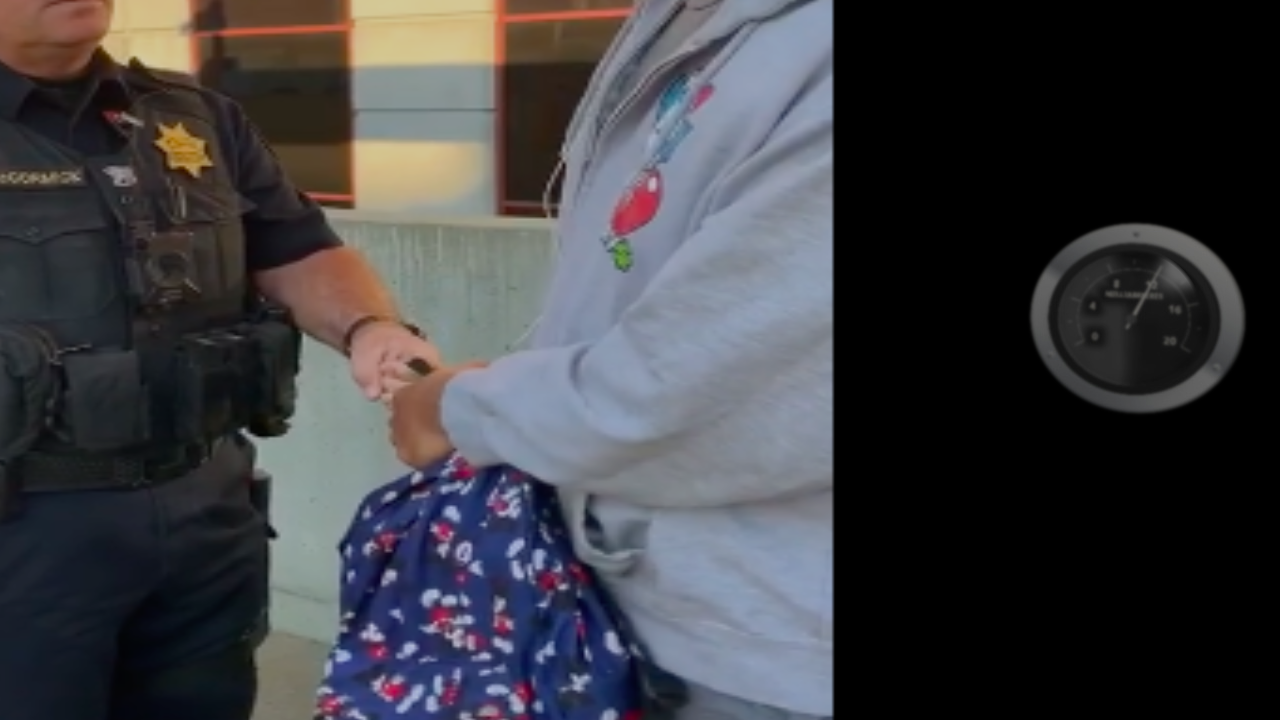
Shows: 12 (mA)
